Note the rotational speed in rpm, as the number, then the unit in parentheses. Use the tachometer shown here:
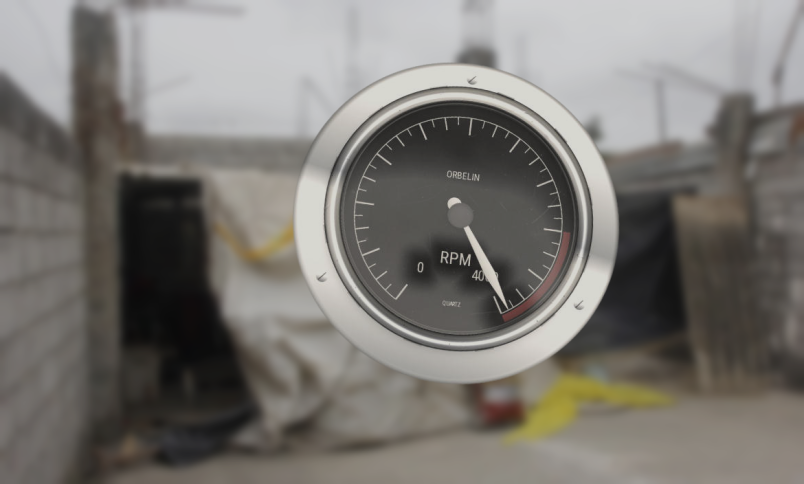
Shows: 3950 (rpm)
